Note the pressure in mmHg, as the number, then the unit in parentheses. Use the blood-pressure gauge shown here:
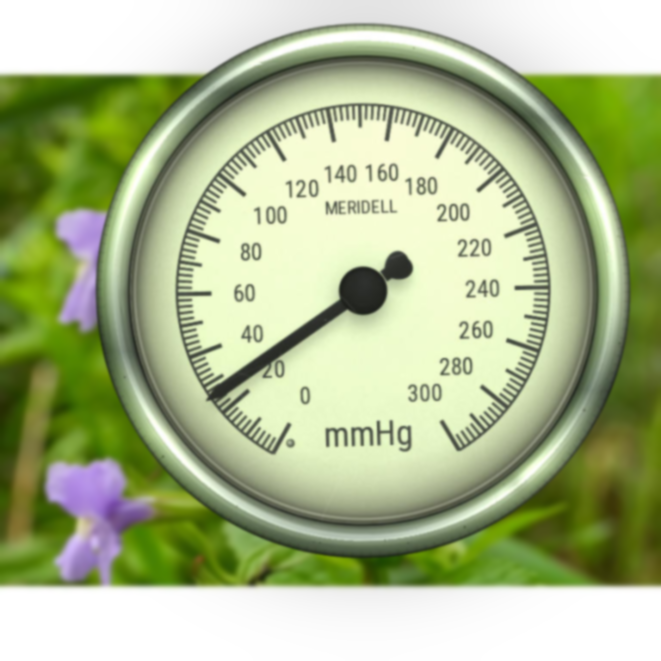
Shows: 26 (mmHg)
